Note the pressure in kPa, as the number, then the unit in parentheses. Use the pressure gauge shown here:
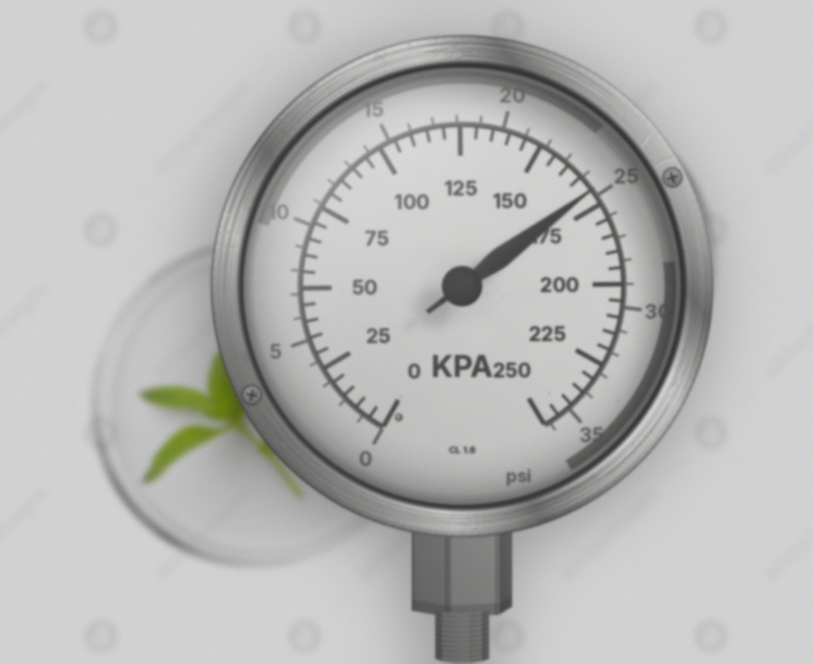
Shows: 170 (kPa)
